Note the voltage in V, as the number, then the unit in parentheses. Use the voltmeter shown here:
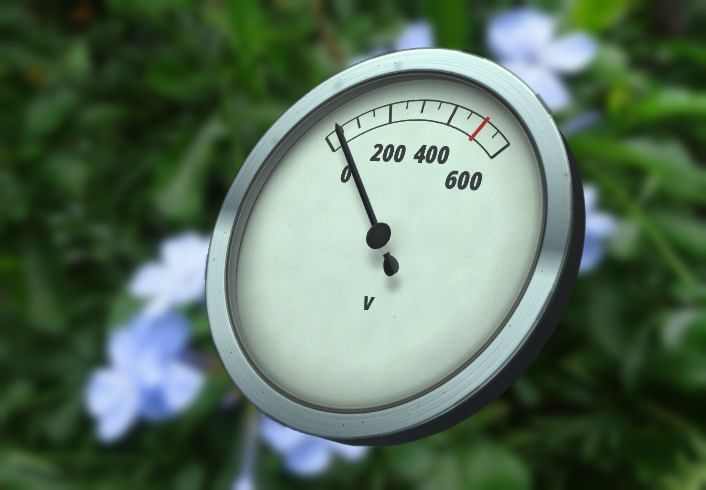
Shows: 50 (V)
